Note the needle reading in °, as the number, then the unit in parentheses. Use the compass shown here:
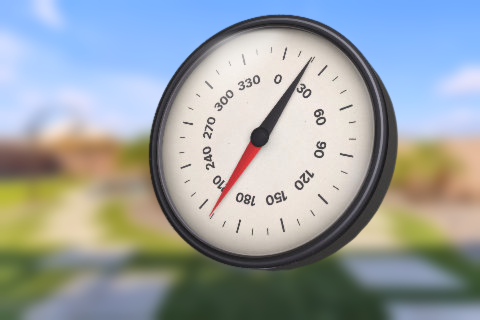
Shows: 200 (°)
